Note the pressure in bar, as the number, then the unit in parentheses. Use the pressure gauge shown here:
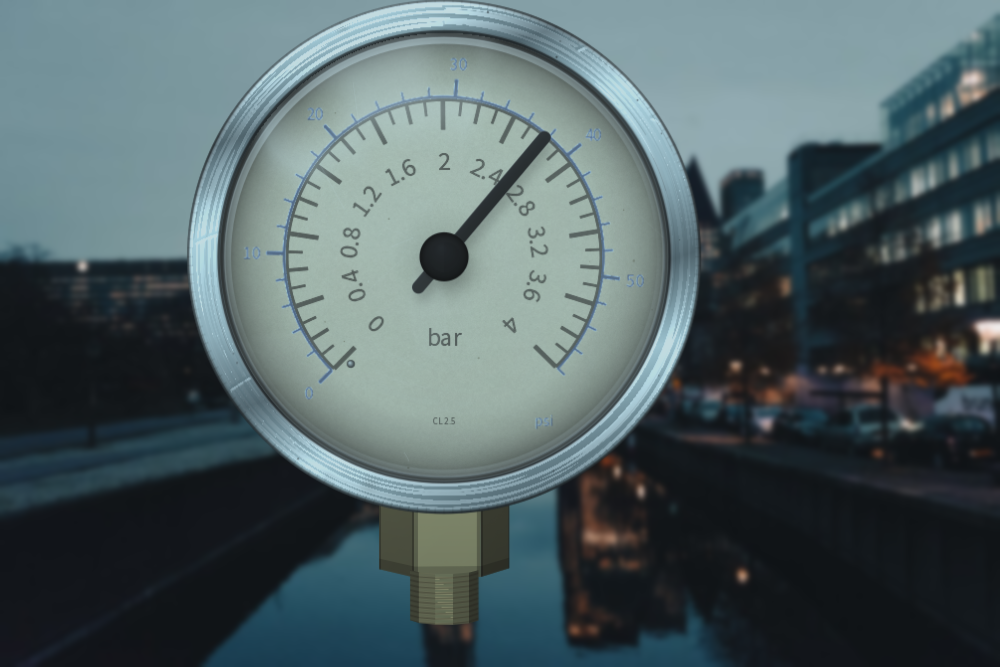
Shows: 2.6 (bar)
